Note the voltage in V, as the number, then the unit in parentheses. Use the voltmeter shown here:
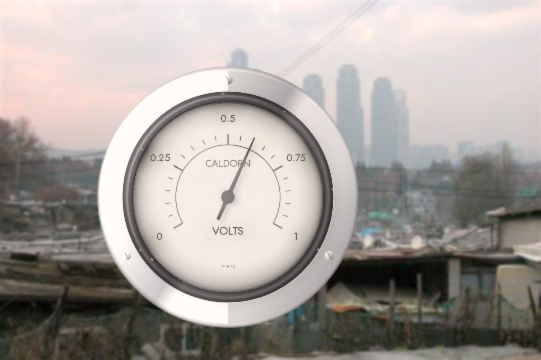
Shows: 0.6 (V)
